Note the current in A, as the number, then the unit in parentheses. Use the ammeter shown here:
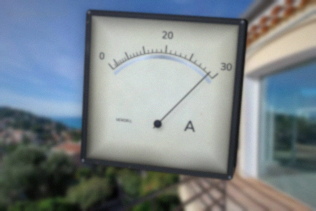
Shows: 29 (A)
